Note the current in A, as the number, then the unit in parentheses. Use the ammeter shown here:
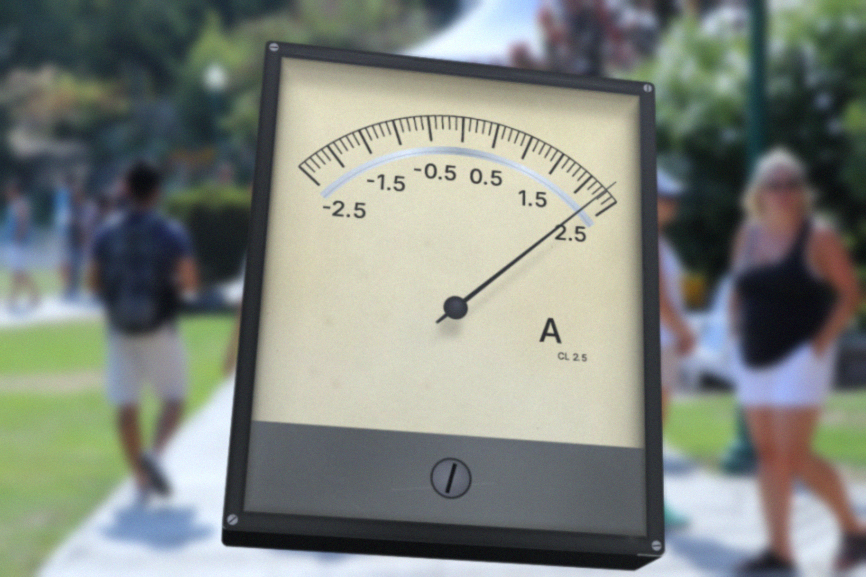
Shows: 2.3 (A)
